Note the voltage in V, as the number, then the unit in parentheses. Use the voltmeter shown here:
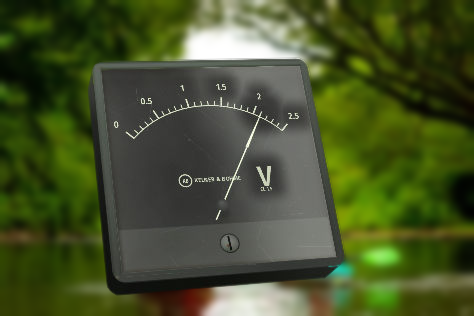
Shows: 2.1 (V)
